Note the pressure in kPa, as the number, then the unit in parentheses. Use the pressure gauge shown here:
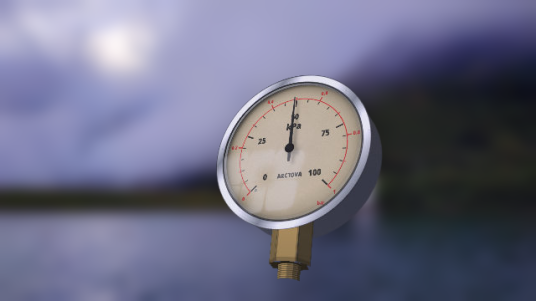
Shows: 50 (kPa)
